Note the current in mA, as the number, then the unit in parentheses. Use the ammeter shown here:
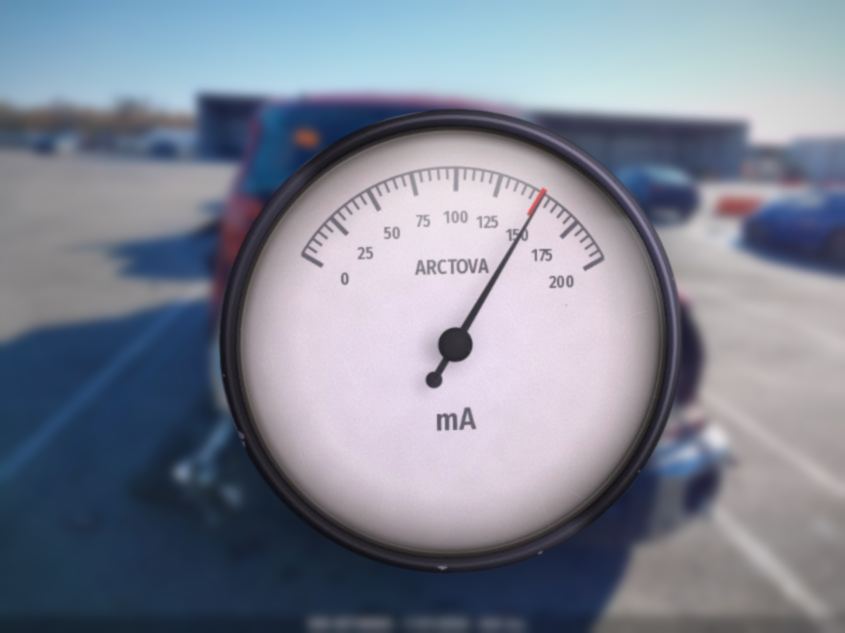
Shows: 150 (mA)
